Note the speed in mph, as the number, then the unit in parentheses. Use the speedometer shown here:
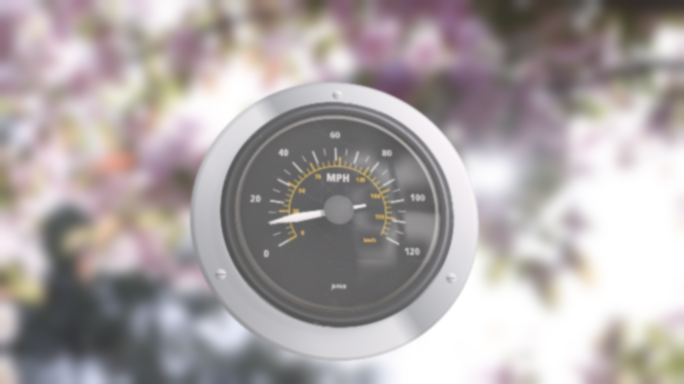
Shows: 10 (mph)
